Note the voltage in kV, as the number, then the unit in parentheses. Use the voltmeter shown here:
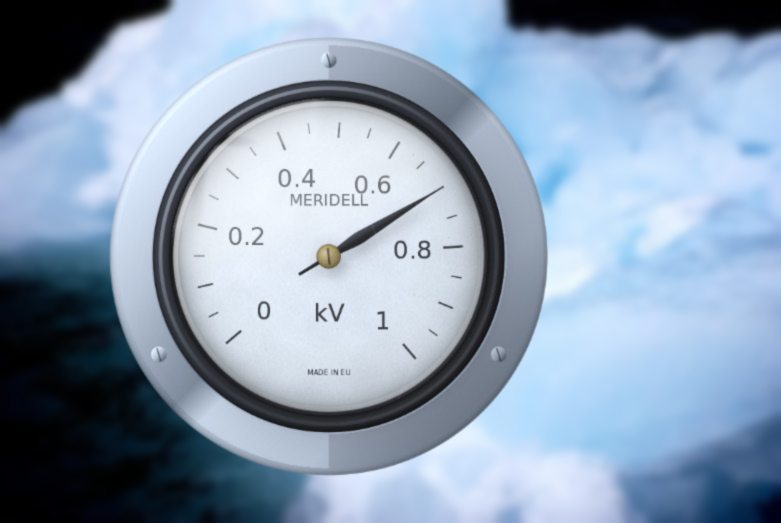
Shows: 0.7 (kV)
